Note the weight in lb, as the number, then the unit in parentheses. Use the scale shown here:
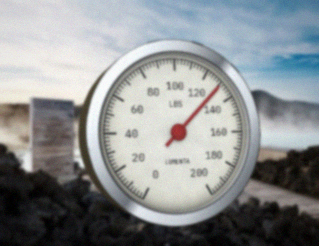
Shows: 130 (lb)
